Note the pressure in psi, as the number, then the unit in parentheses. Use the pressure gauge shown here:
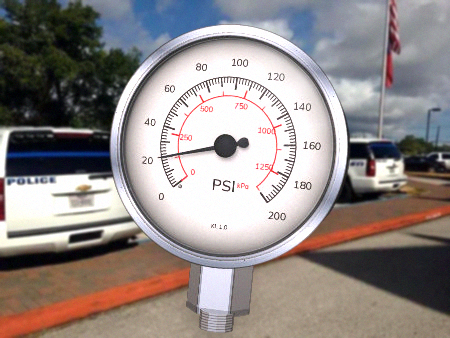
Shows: 20 (psi)
